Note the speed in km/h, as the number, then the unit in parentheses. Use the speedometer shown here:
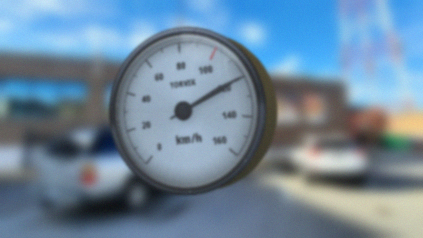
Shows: 120 (km/h)
